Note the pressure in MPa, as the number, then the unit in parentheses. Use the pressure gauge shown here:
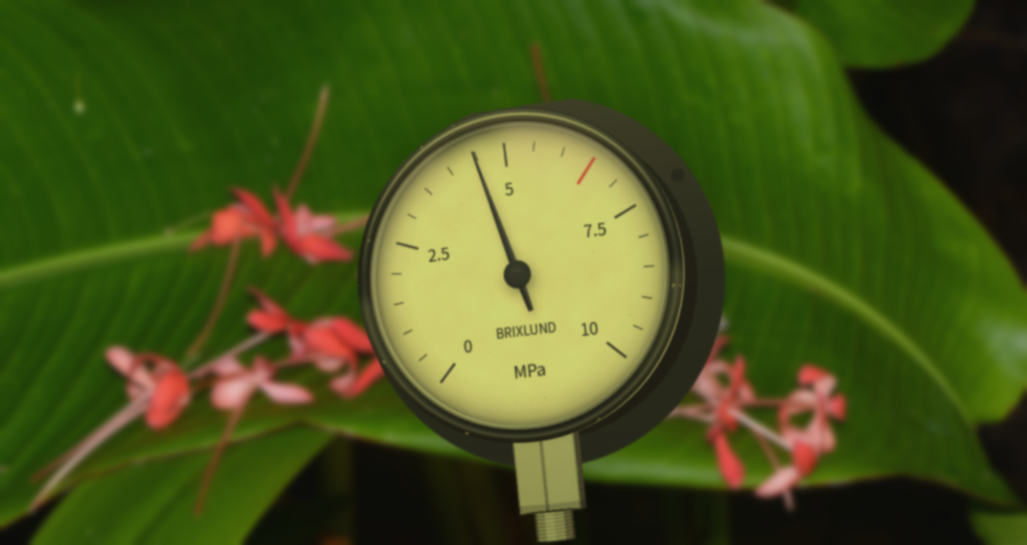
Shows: 4.5 (MPa)
